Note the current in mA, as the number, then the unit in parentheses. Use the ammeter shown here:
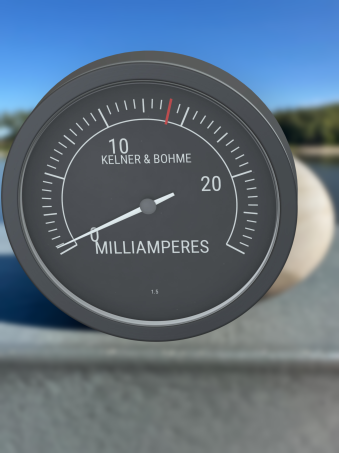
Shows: 0.5 (mA)
